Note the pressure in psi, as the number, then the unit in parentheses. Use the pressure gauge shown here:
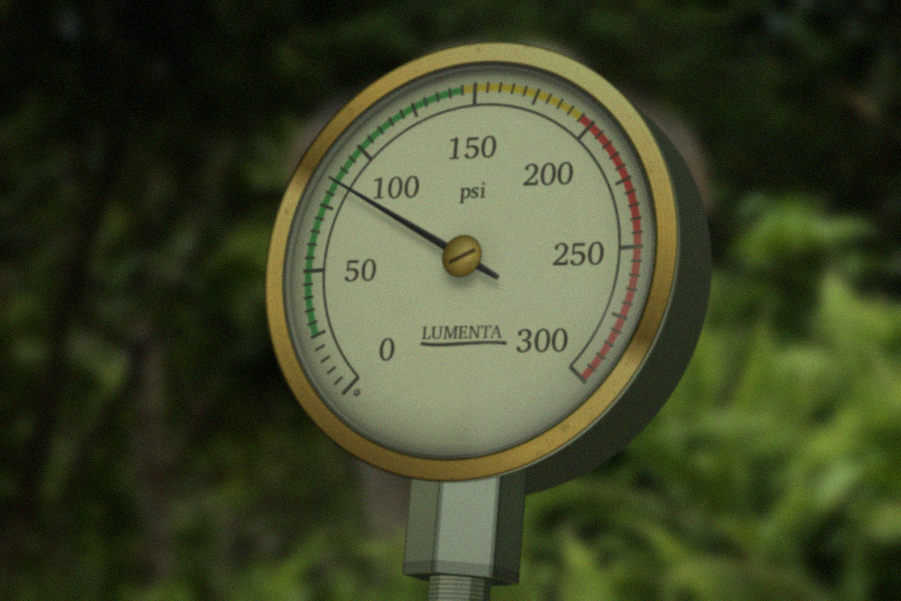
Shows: 85 (psi)
